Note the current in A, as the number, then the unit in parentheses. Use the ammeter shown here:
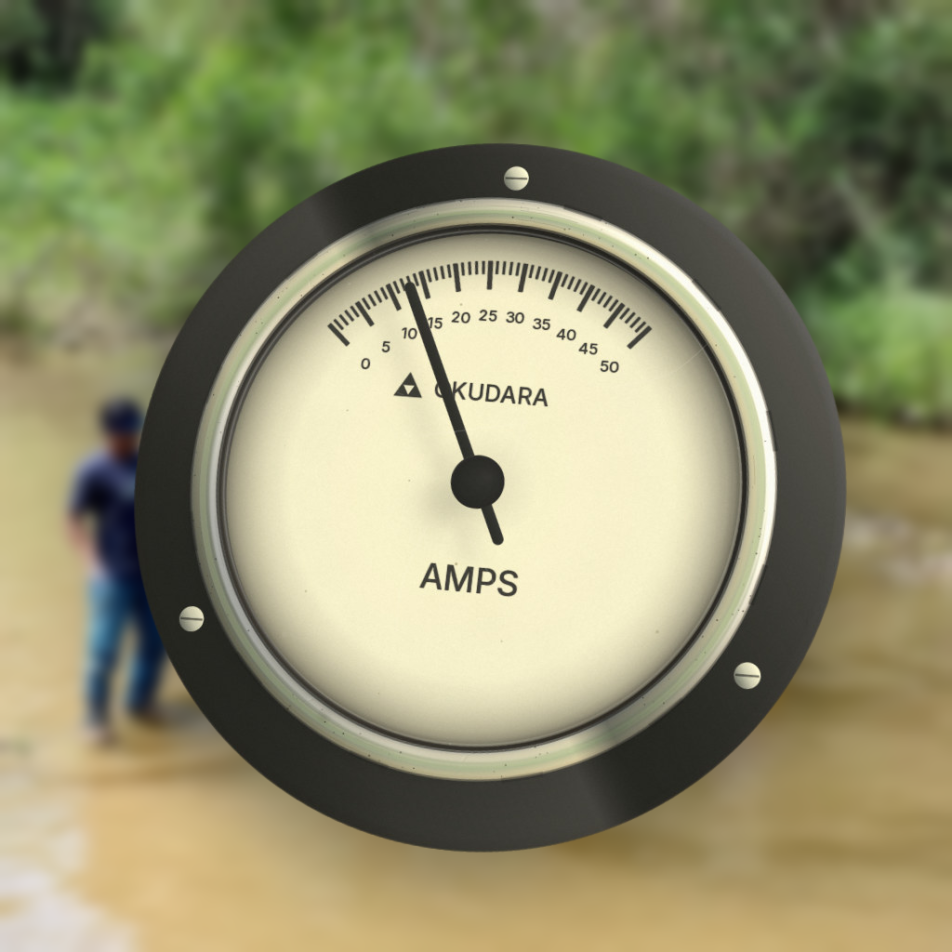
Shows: 13 (A)
